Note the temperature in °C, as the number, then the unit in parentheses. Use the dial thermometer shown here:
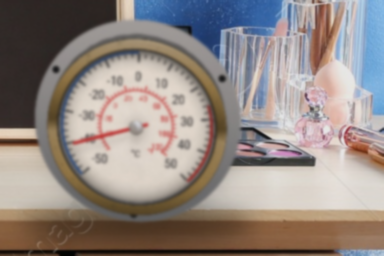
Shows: -40 (°C)
